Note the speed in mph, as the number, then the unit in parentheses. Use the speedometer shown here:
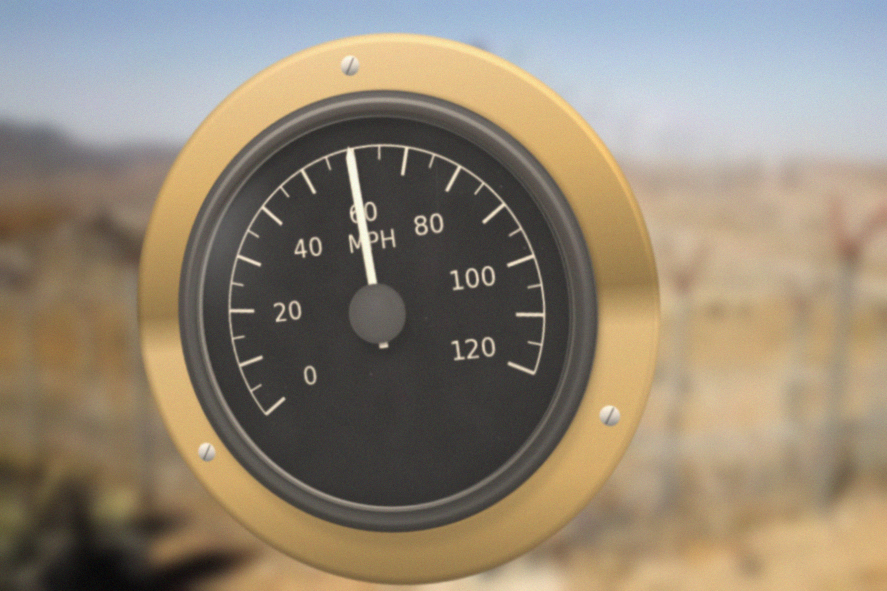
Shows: 60 (mph)
